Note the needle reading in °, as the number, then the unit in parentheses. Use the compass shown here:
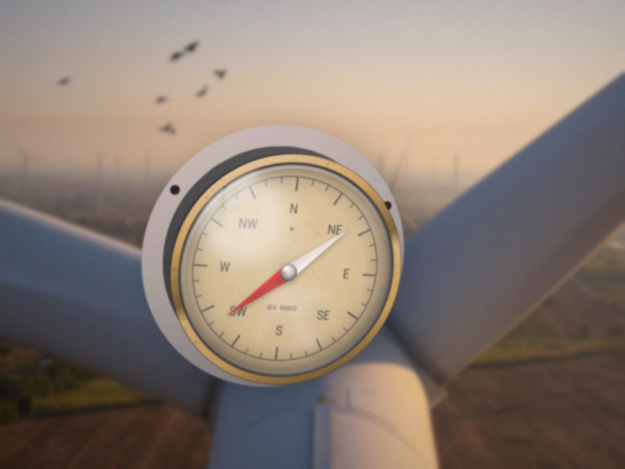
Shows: 230 (°)
